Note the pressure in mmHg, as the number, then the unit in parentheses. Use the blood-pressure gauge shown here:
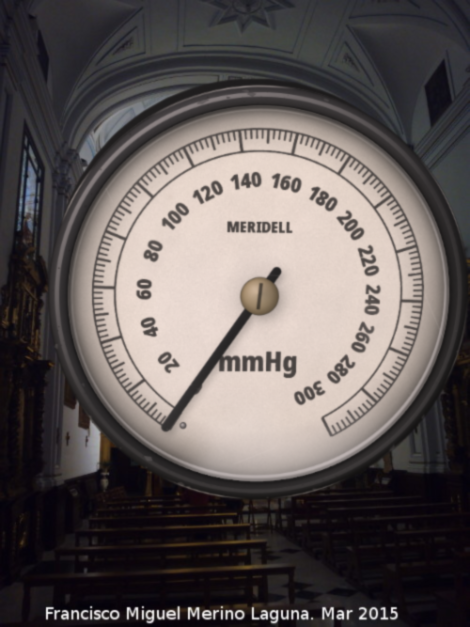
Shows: 2 (mmHg)
